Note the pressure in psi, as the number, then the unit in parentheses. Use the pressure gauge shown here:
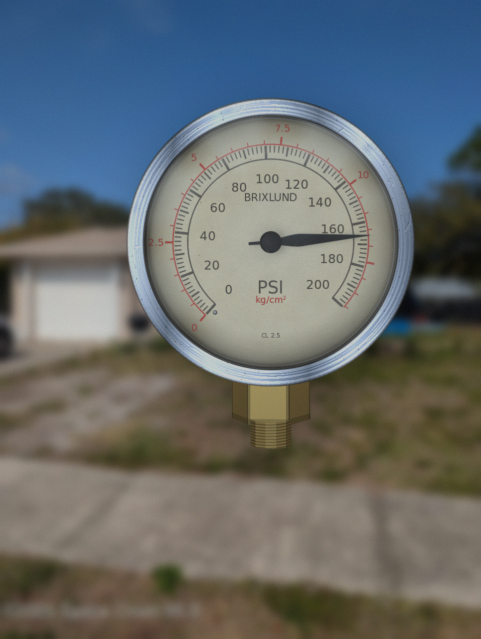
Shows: 166 (psi)
